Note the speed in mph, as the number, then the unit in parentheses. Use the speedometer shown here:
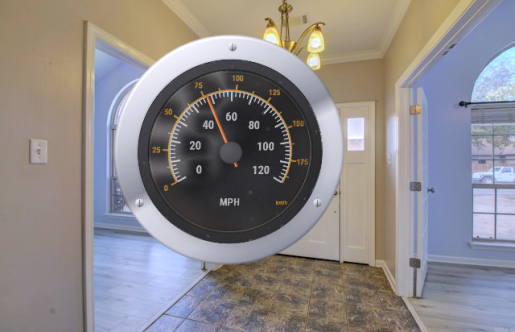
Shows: 48 (mph)
